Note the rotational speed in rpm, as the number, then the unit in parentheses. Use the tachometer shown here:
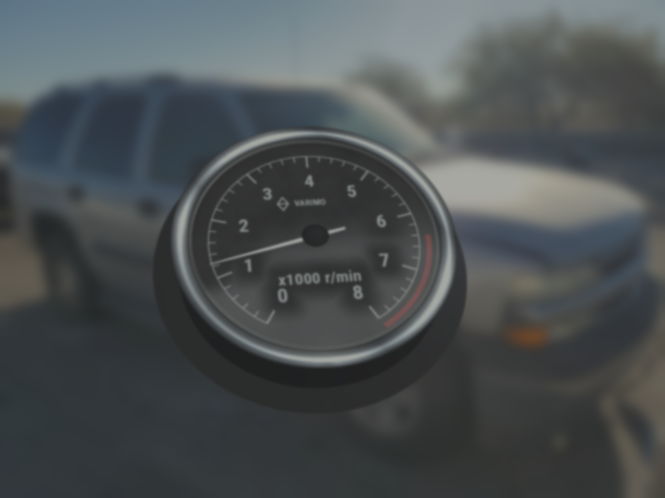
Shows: 1200 (rpm)
